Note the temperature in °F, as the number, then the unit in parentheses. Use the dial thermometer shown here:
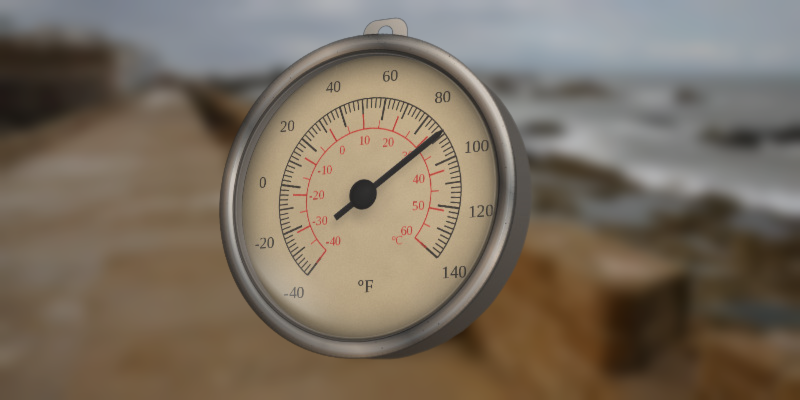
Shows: 90 (°F)
